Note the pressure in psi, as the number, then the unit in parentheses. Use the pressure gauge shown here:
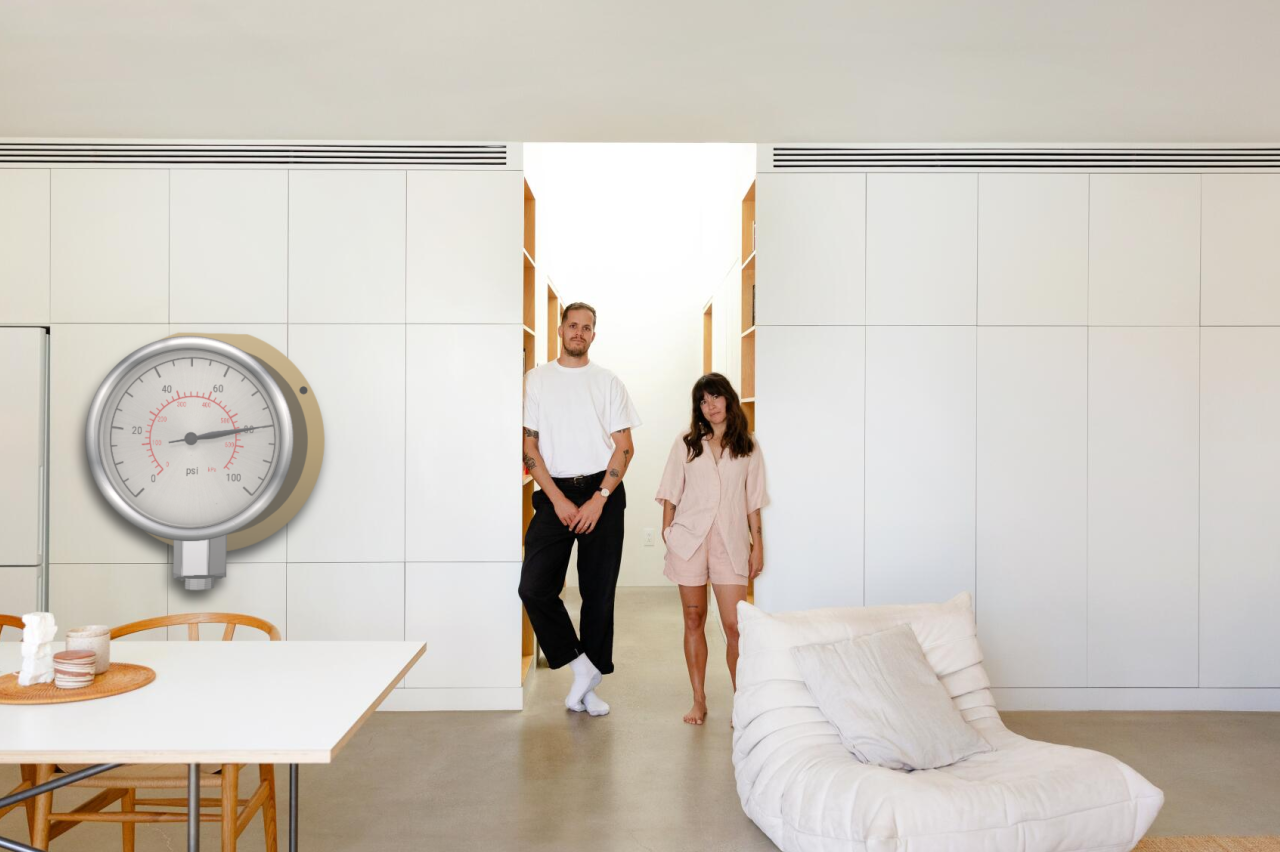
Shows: 80 (psi)
